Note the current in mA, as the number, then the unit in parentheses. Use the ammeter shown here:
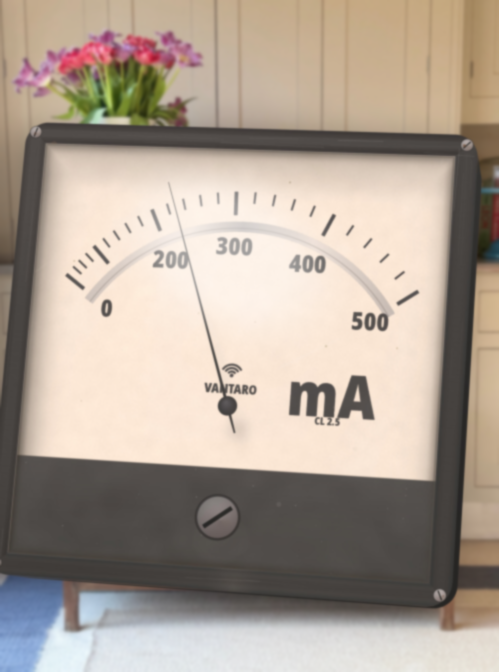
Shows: 230 (mA)
